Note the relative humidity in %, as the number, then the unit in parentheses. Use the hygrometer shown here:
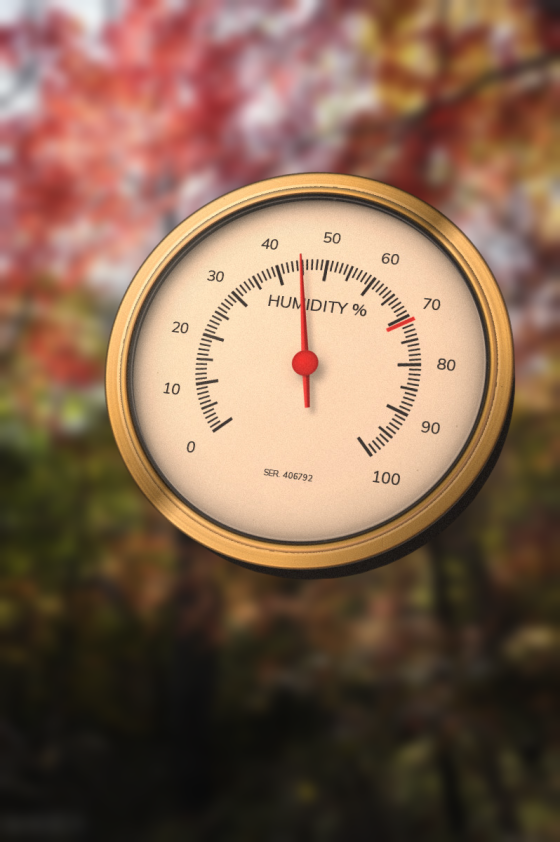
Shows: 45 (%)
